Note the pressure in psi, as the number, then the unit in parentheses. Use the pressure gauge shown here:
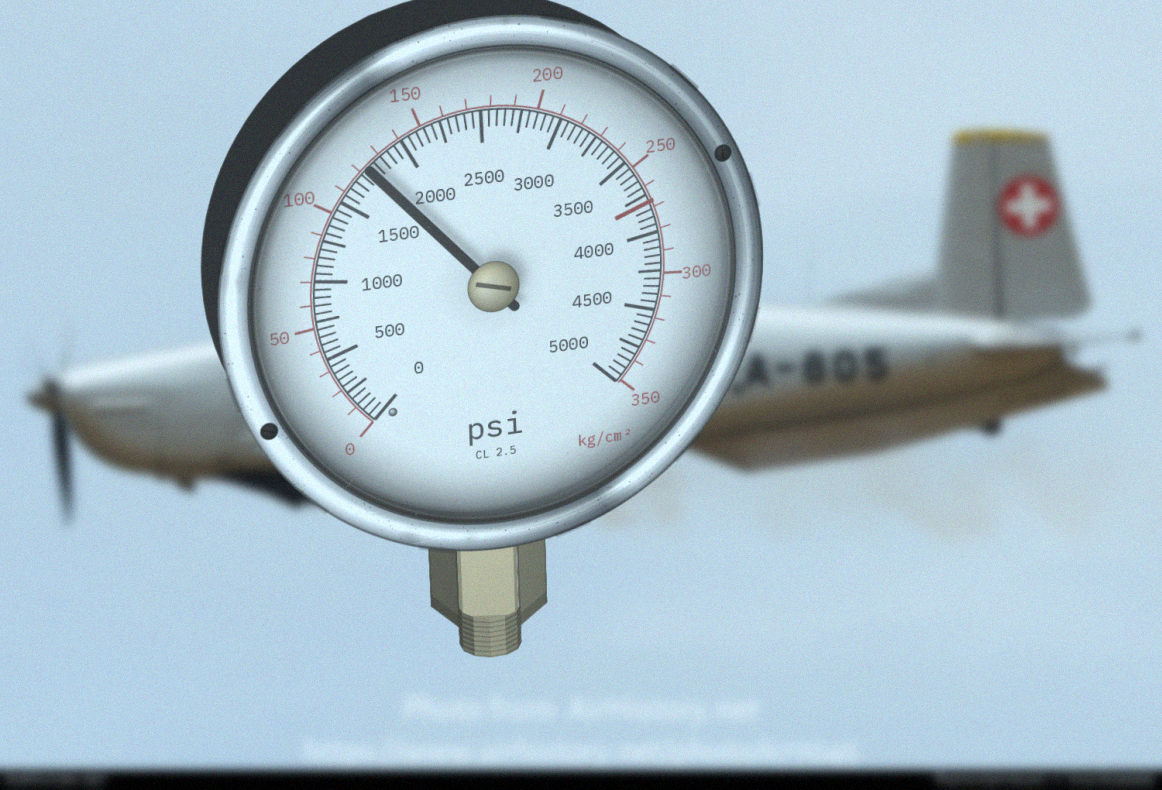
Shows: 1750 (psi)
